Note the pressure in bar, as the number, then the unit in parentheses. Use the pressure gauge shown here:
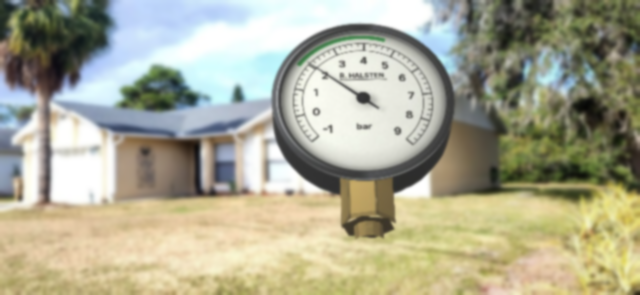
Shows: 2 (bar)
